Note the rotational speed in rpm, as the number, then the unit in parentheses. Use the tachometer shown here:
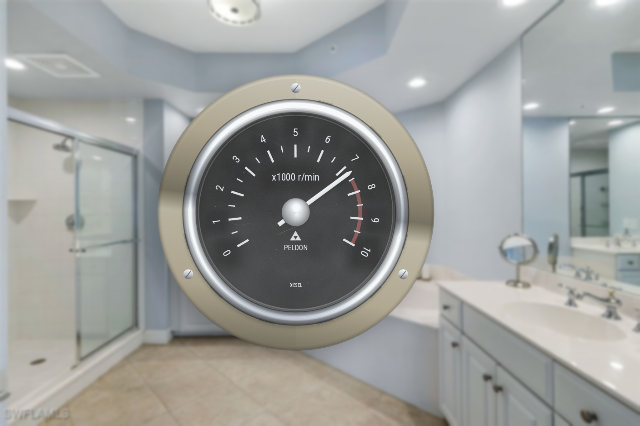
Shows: 7250 (rpm)
